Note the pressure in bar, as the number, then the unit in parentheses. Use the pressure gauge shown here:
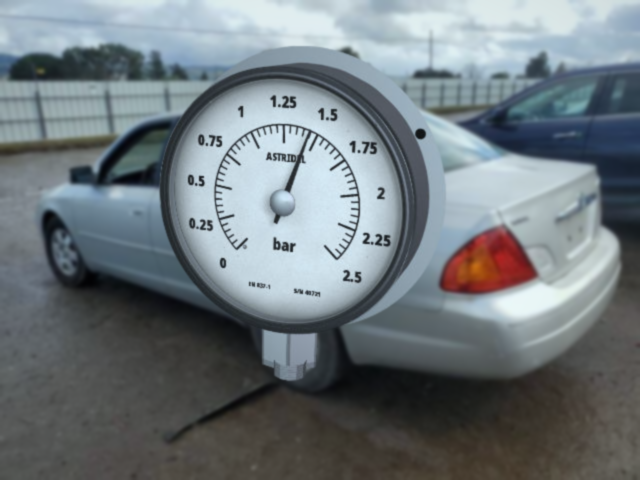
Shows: 1.45 (bar)
